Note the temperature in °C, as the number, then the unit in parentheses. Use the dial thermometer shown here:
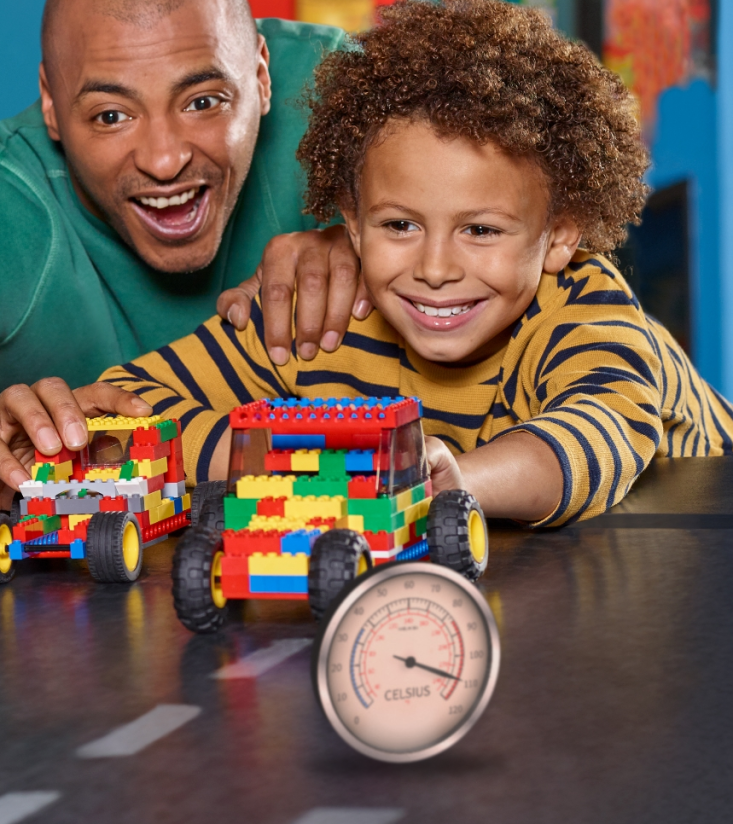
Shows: 110 (°C)
